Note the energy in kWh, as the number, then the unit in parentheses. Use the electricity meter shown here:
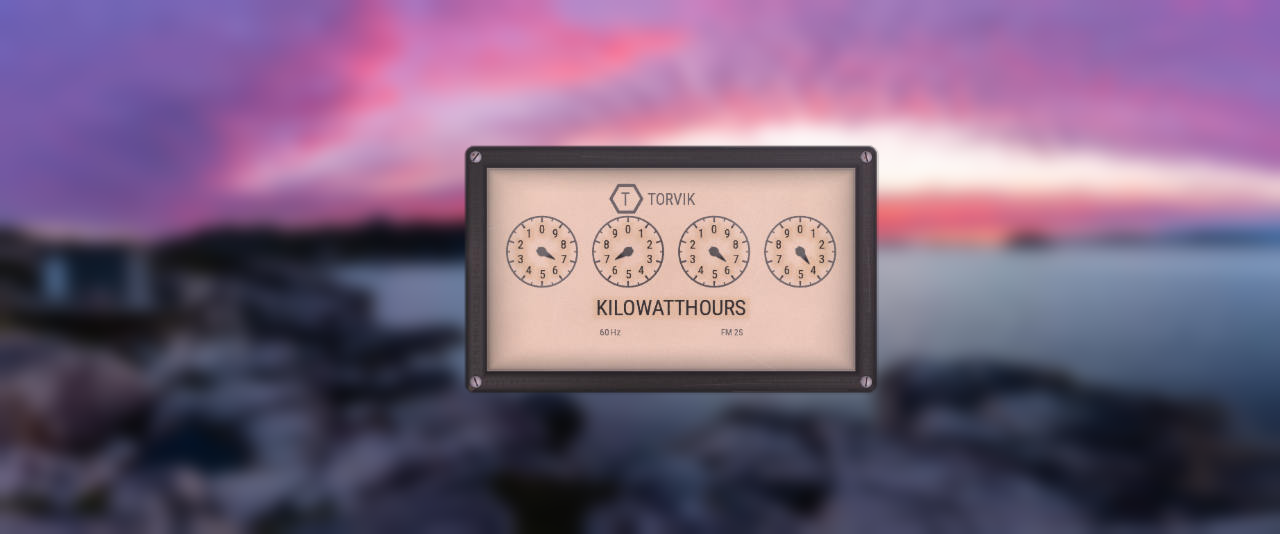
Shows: 6664 (kWh)
